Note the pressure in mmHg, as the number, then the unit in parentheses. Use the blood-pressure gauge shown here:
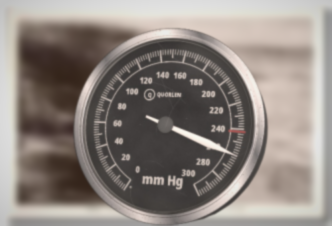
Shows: 260 (mmHg)
